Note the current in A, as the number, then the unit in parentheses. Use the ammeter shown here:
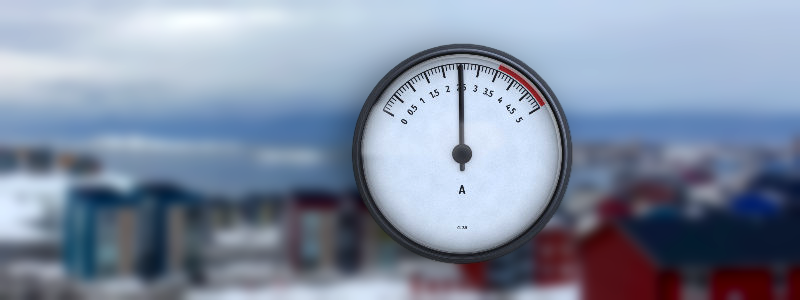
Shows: 2.5 (A)
